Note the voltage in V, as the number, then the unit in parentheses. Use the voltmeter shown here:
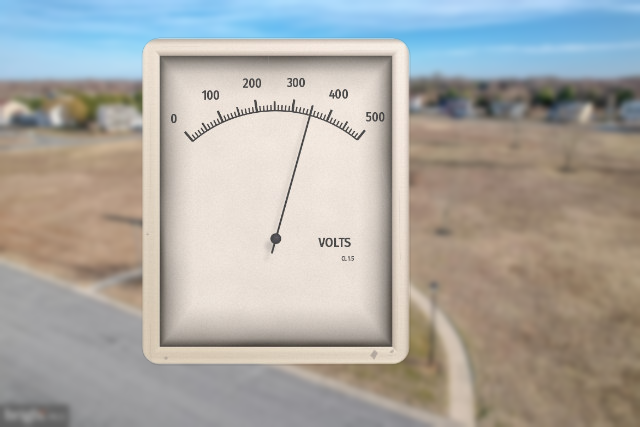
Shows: 350 (V)
